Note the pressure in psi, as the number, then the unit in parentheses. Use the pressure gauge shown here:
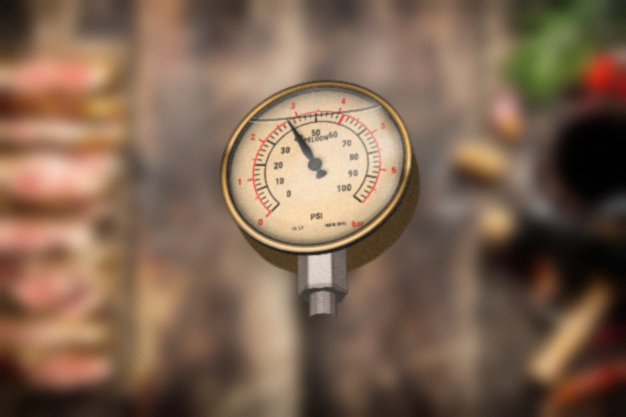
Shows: 40 (psi)
